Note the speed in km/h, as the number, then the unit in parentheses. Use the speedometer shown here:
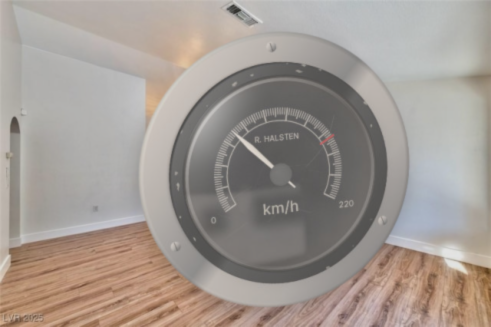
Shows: 70 (km/h)
